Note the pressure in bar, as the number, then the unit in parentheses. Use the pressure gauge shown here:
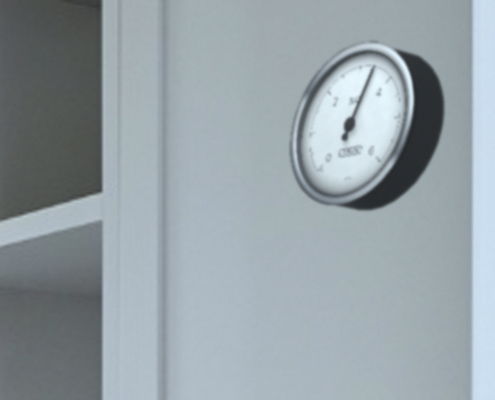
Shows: 3.5 (bar)
